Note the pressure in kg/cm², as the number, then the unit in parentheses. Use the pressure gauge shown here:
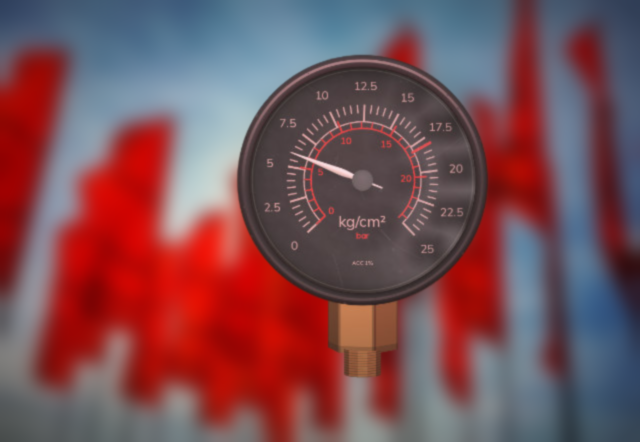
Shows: 6 (kg/cm²)
